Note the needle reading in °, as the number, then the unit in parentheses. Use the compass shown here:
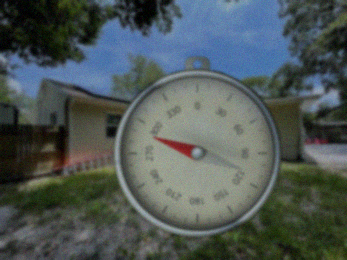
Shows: 290 (°)
